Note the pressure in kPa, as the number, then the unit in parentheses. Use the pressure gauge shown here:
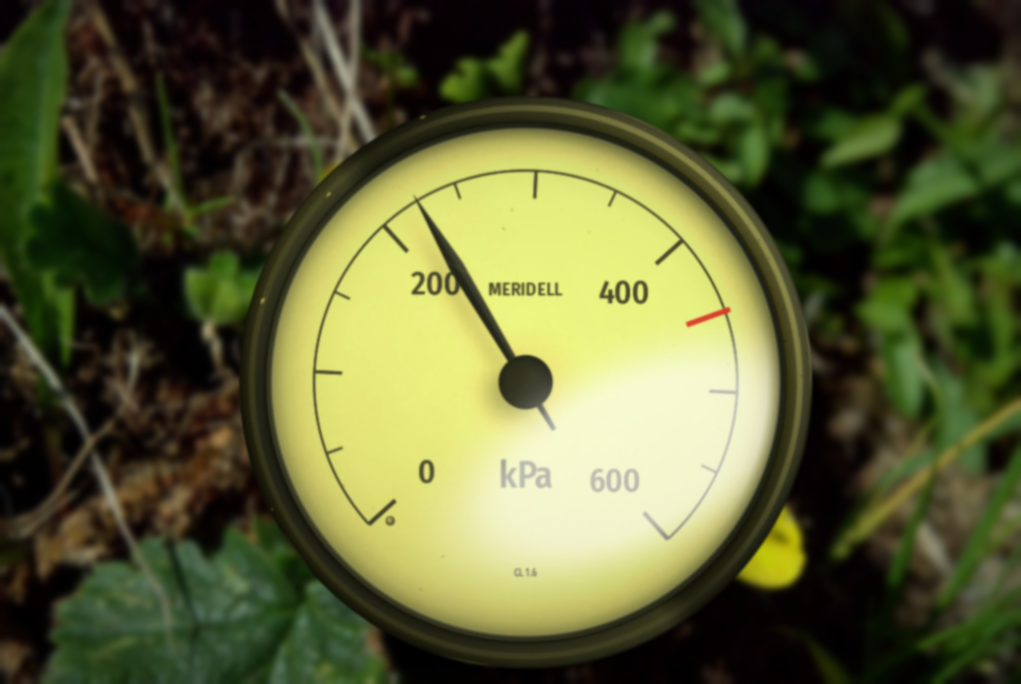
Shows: 225 (kPa)
